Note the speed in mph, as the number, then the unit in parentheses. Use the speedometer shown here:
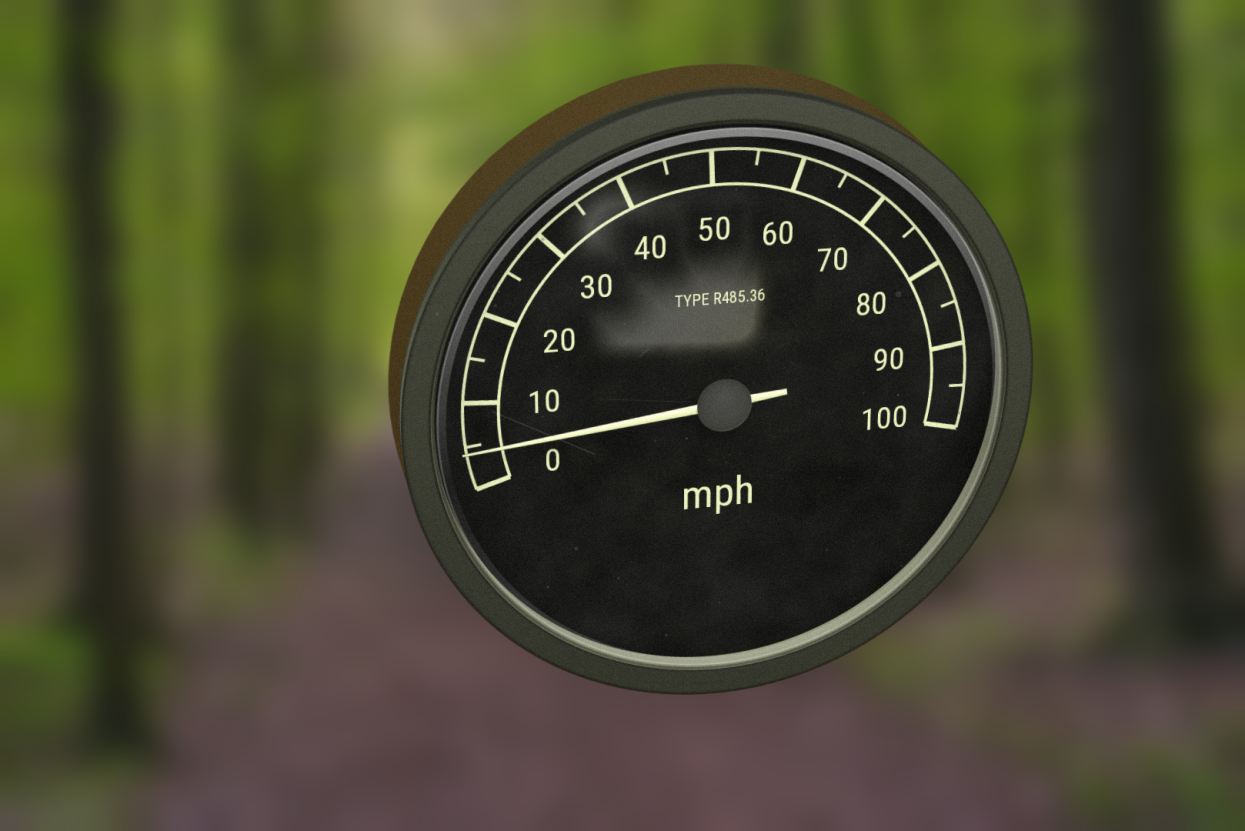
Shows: 5 (mph)
